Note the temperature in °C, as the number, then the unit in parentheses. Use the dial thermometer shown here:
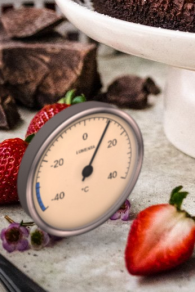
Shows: 10 (°C)
